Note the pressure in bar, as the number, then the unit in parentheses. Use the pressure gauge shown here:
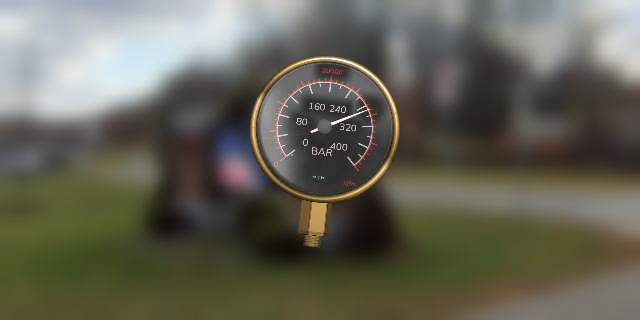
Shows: 290 (bar)
